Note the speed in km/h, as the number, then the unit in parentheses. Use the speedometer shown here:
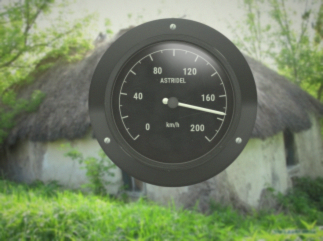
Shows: 175 (km/h)
